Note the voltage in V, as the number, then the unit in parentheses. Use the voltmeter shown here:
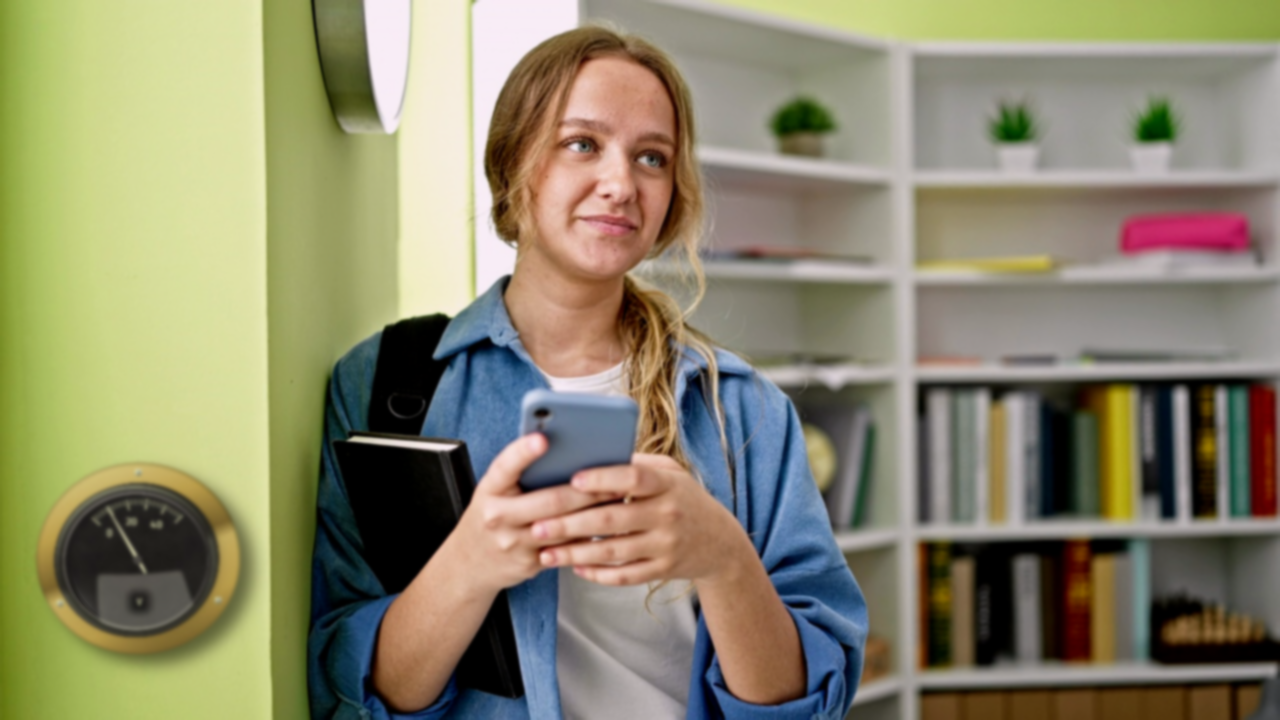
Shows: 10 (V)
